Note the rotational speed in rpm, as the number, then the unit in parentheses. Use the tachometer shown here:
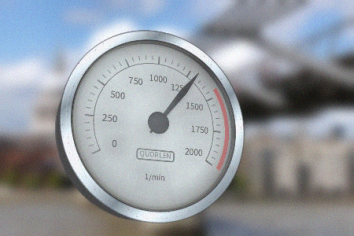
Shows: 1300 (rpm)
